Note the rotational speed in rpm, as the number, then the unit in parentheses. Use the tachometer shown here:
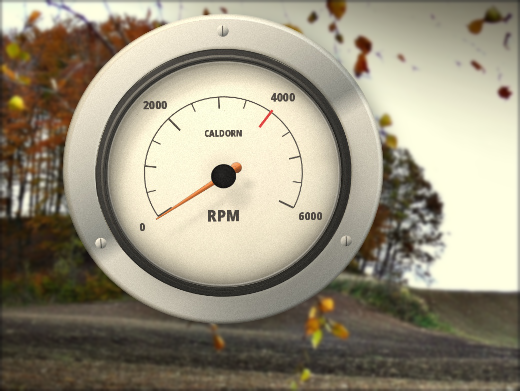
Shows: 0 (rpm)
